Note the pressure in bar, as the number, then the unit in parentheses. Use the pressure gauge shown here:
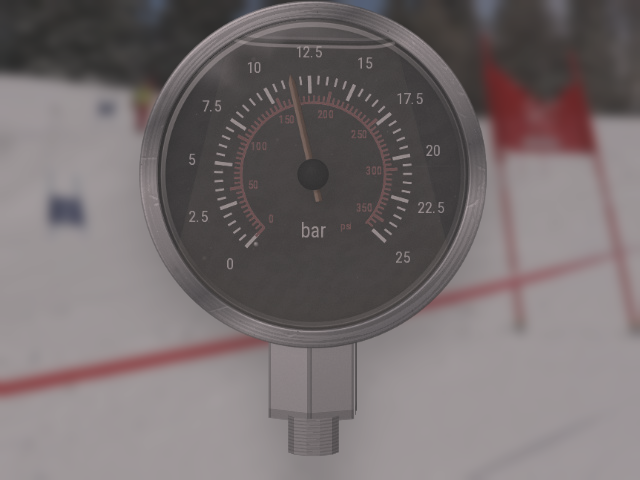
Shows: 11.5 (bar)
